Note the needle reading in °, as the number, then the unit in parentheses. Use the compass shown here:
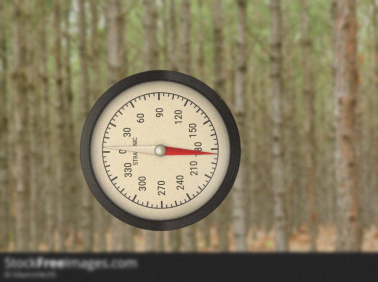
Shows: 185 (°)
